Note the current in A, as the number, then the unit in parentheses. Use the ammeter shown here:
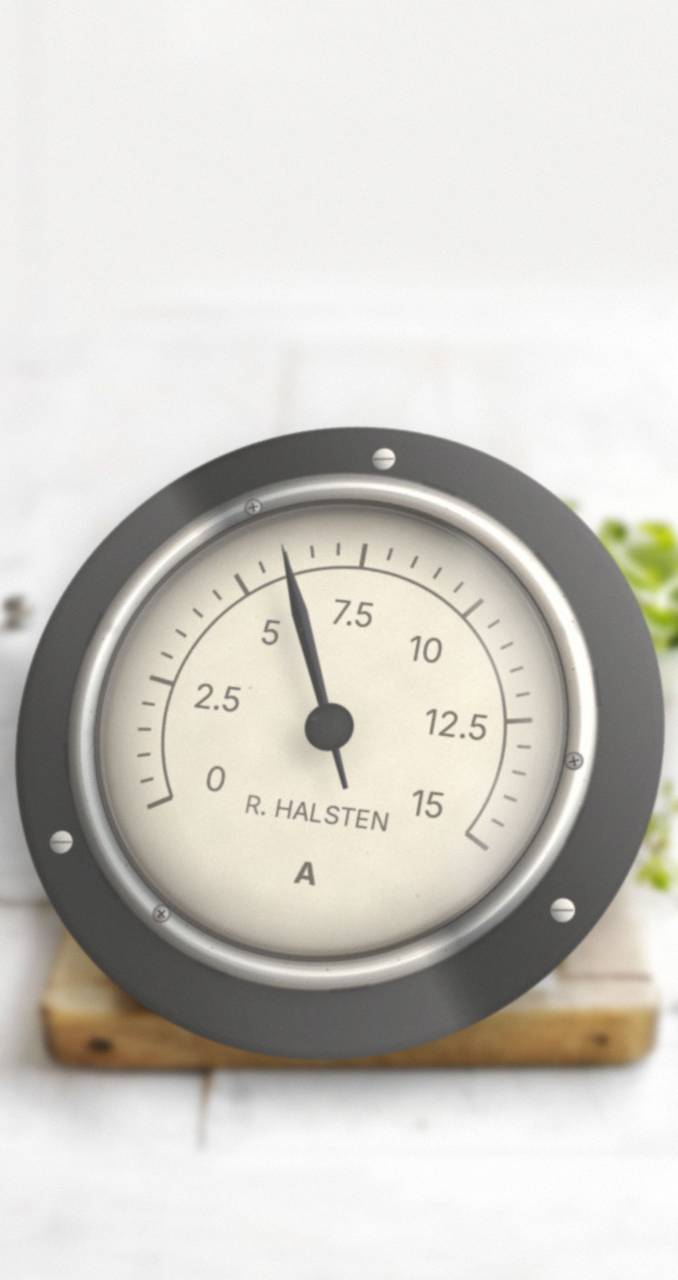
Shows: 6 (A)
